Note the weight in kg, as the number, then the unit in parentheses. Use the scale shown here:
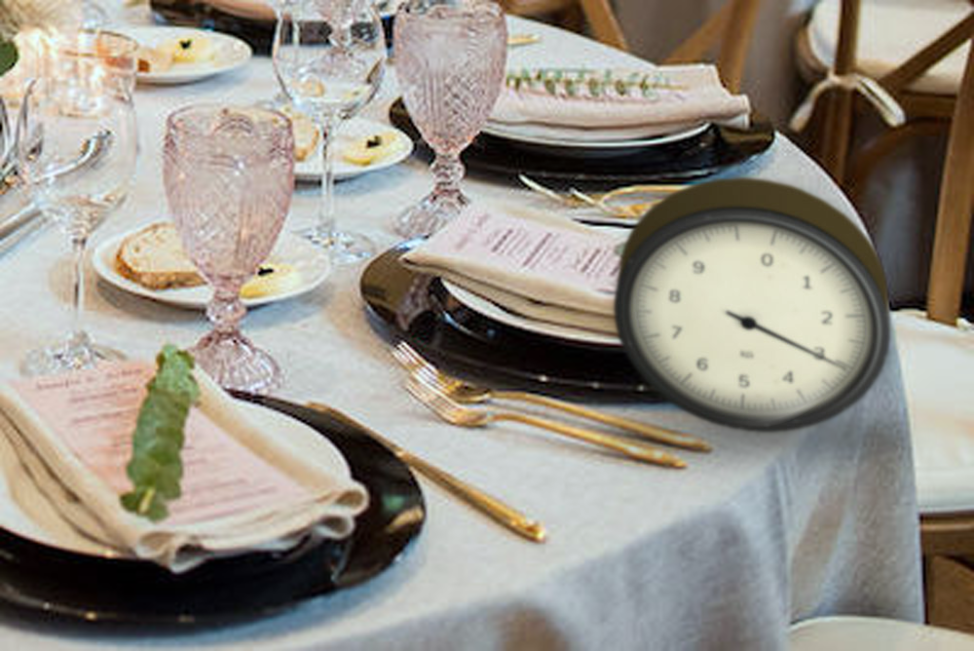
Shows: 3 (kg)
